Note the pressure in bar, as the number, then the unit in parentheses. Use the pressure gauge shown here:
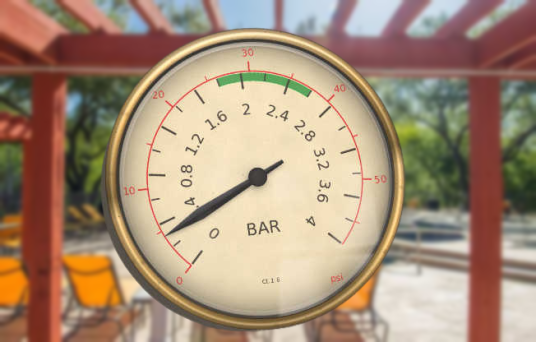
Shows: 0.3 (bar)
